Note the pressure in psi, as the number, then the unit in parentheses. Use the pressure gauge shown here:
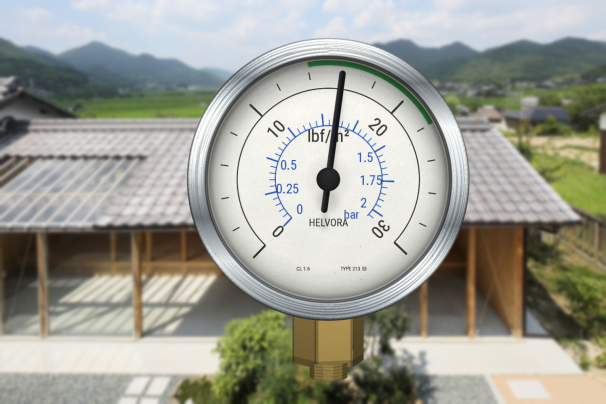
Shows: 16 (psi)
